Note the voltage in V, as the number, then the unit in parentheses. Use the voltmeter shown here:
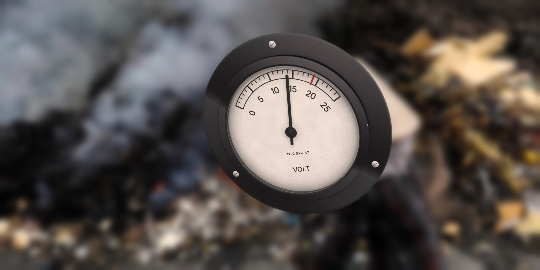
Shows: 14 (V)
